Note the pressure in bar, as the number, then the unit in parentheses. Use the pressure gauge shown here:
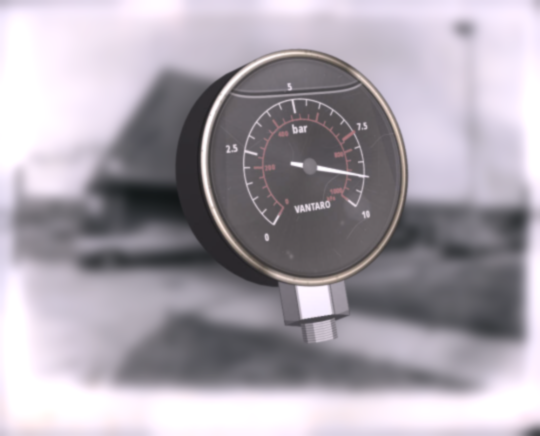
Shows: 9 (bar)
